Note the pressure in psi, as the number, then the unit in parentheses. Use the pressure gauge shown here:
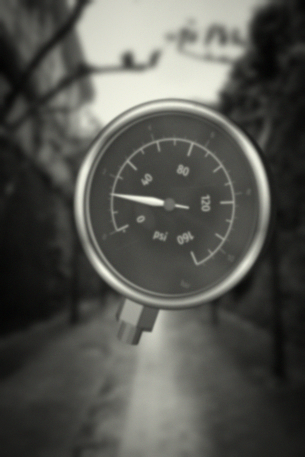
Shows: 20 (psi)
